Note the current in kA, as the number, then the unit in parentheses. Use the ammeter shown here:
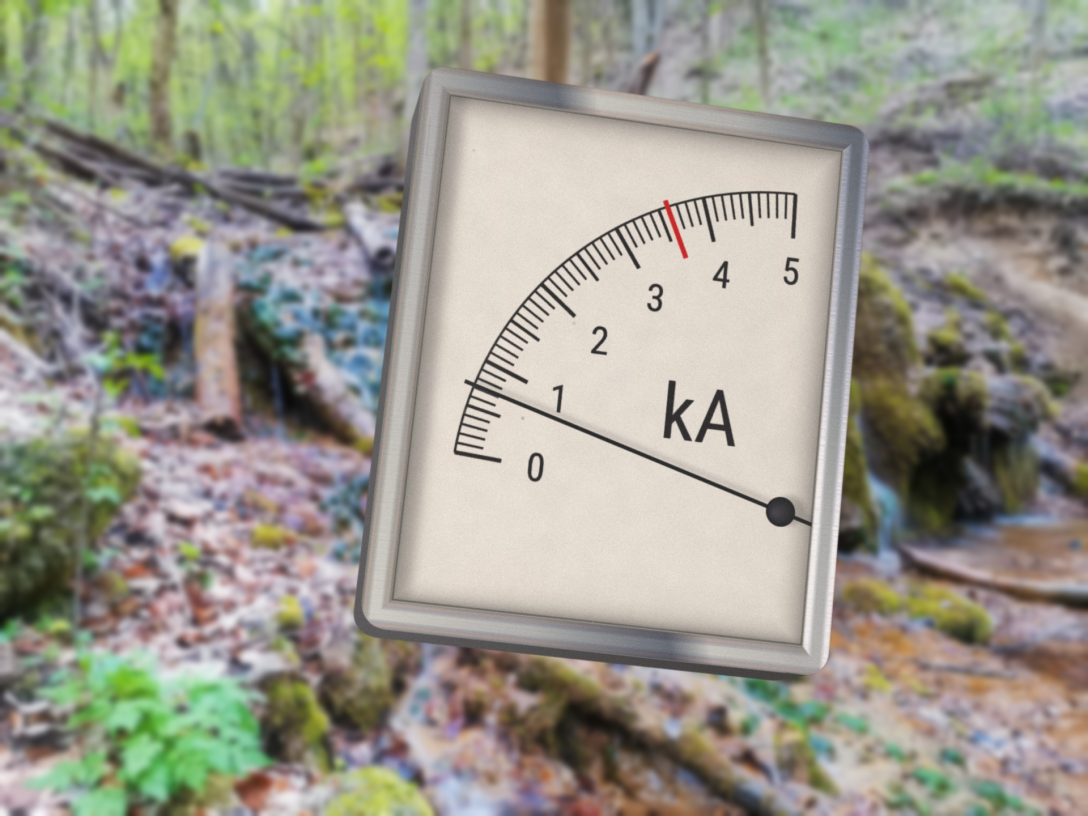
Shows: 0.7 (kA)
